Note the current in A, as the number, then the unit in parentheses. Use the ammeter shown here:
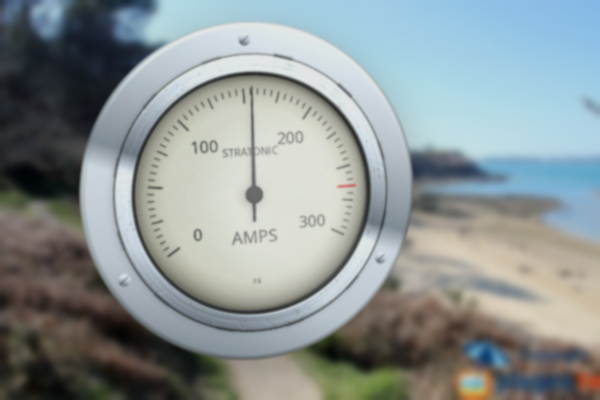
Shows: 155 (A)
